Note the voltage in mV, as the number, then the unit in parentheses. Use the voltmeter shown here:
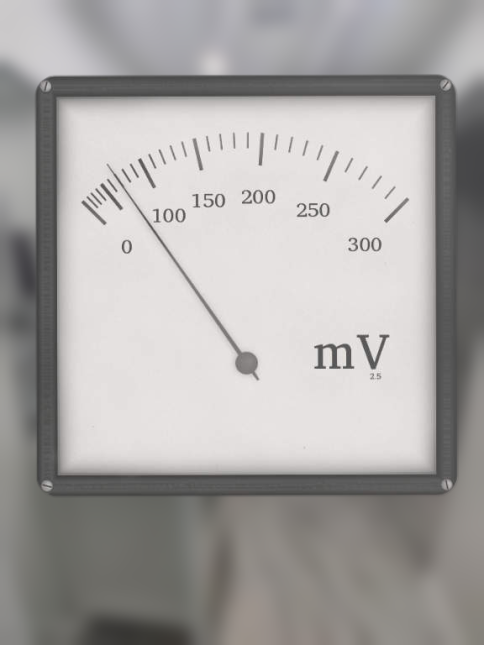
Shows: 70 (mV)
